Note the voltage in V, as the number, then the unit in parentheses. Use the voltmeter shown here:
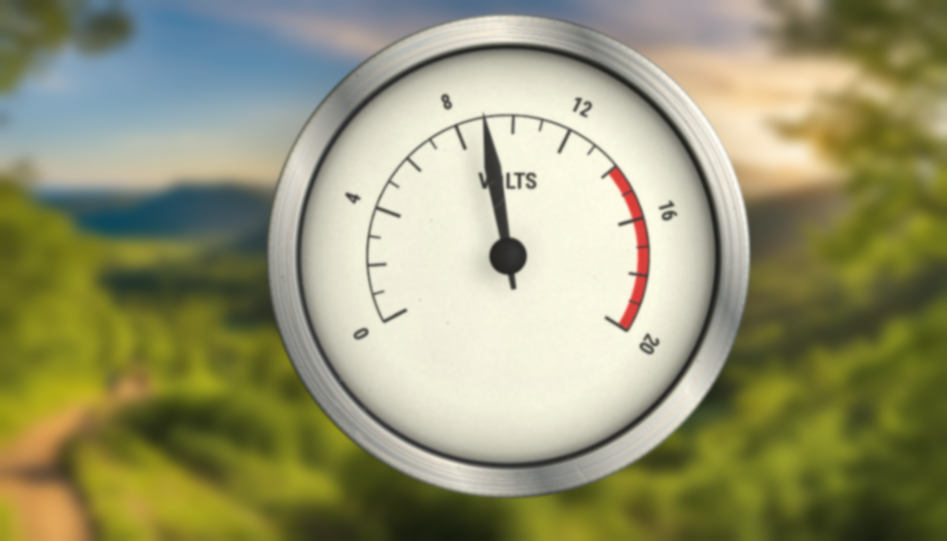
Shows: 9 (V)
